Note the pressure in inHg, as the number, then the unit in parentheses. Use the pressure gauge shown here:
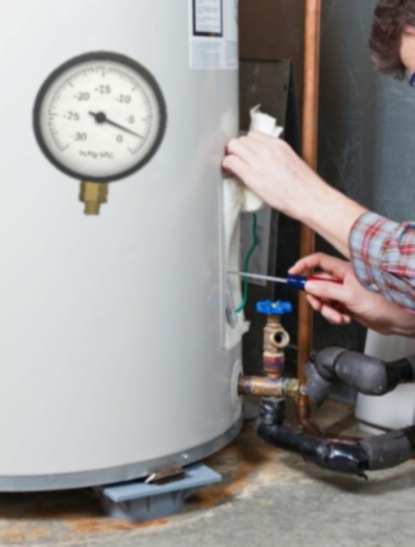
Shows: -2.5 (inHg)
